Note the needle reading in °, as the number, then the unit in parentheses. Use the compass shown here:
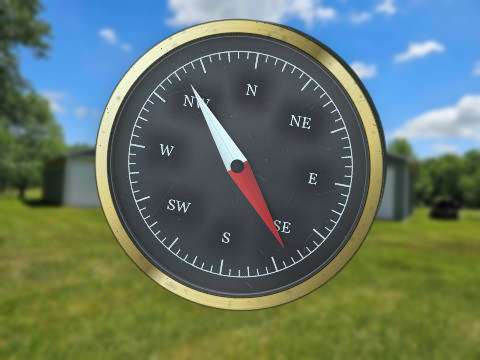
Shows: 140 (°)
